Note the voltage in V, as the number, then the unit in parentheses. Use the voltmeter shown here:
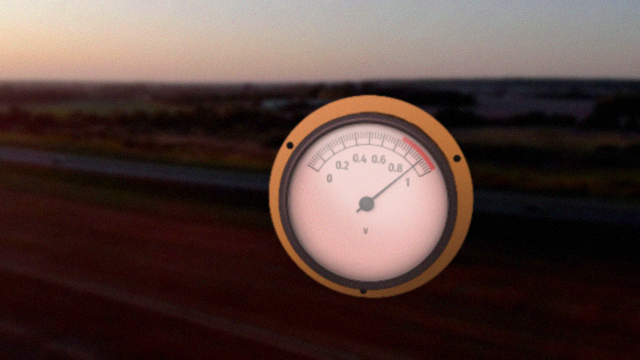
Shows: 0.9 (V)
